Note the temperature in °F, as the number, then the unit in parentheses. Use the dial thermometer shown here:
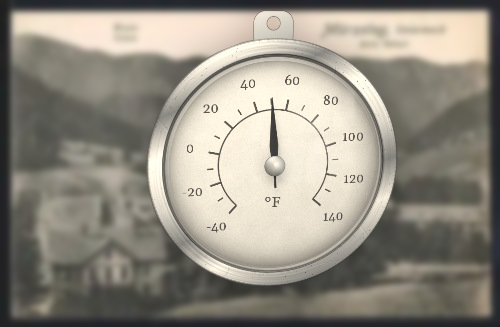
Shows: 50 (°F)
